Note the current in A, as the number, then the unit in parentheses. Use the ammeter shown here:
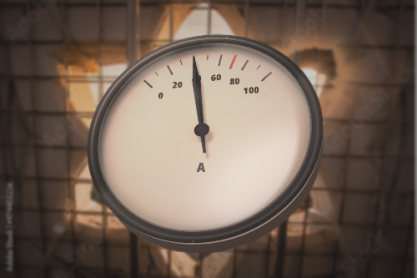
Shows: 40 (A)
